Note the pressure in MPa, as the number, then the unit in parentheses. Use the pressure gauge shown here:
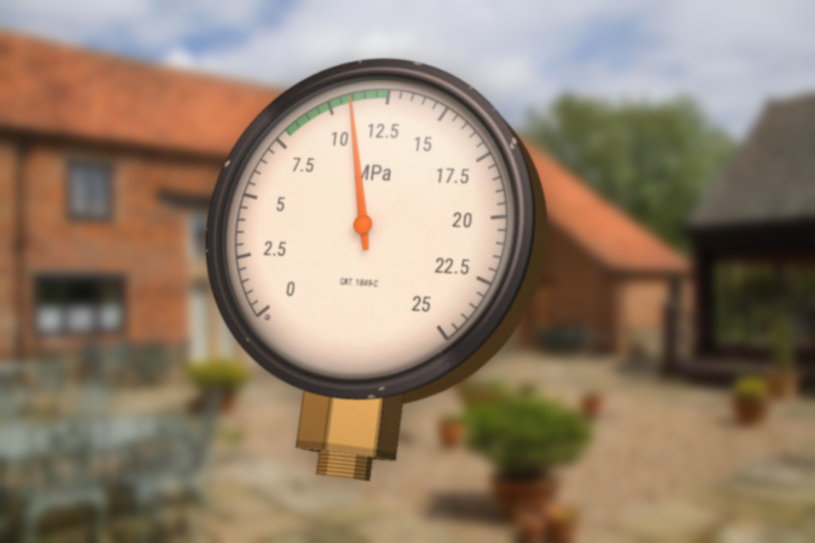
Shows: 11 (MPa)
